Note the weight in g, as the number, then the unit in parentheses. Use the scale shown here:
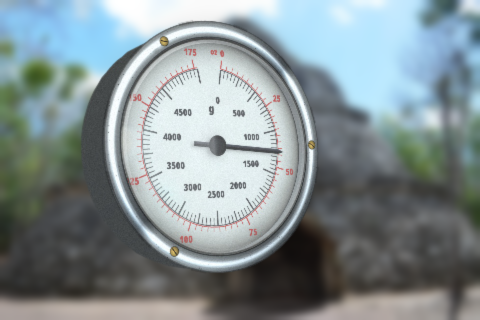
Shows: 1250 (g)
